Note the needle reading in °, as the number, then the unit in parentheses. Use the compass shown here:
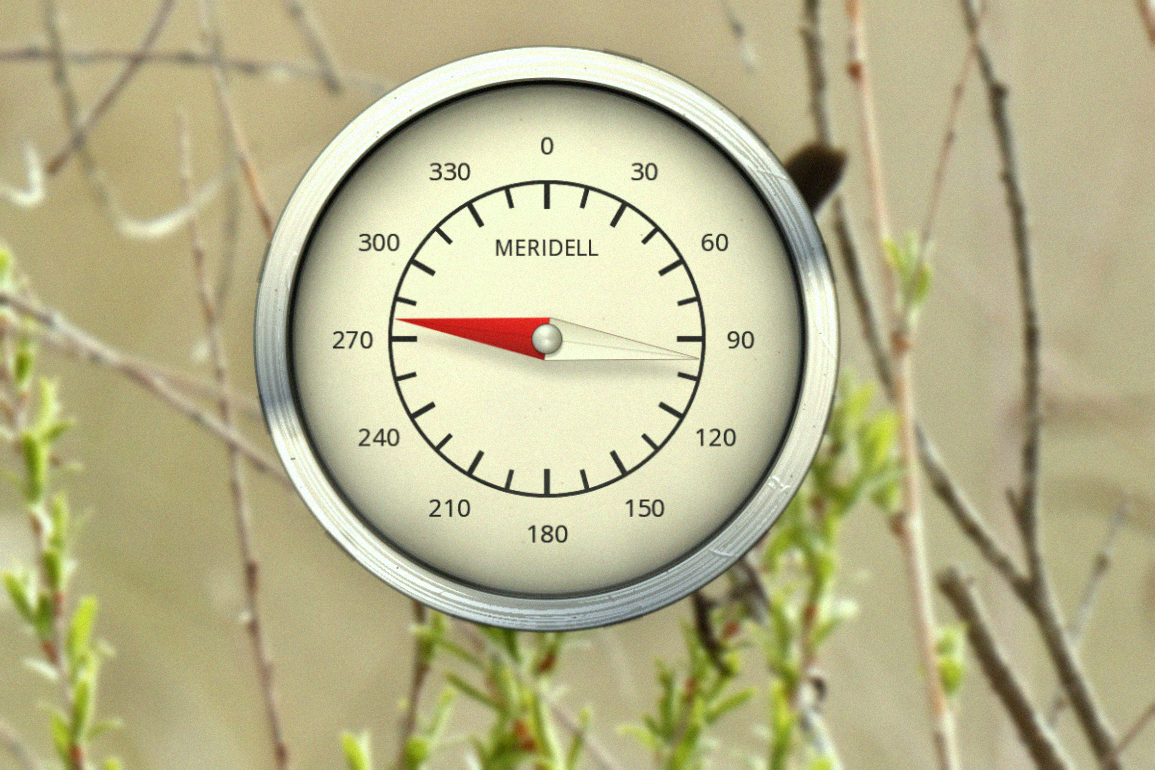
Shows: 277.5 (°)
